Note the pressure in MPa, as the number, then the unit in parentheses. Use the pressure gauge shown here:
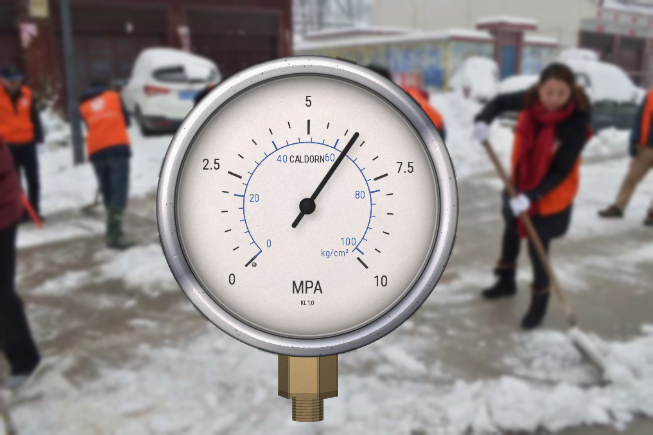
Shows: 6.25 (MPa)
